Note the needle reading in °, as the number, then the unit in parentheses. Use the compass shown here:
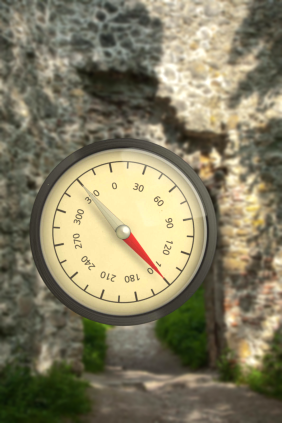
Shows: 150 (°)
